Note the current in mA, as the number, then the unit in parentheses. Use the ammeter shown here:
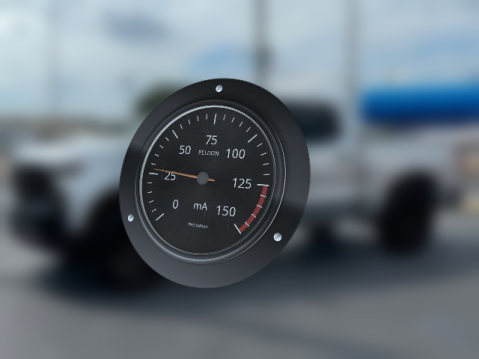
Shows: 27.5 (mA)
